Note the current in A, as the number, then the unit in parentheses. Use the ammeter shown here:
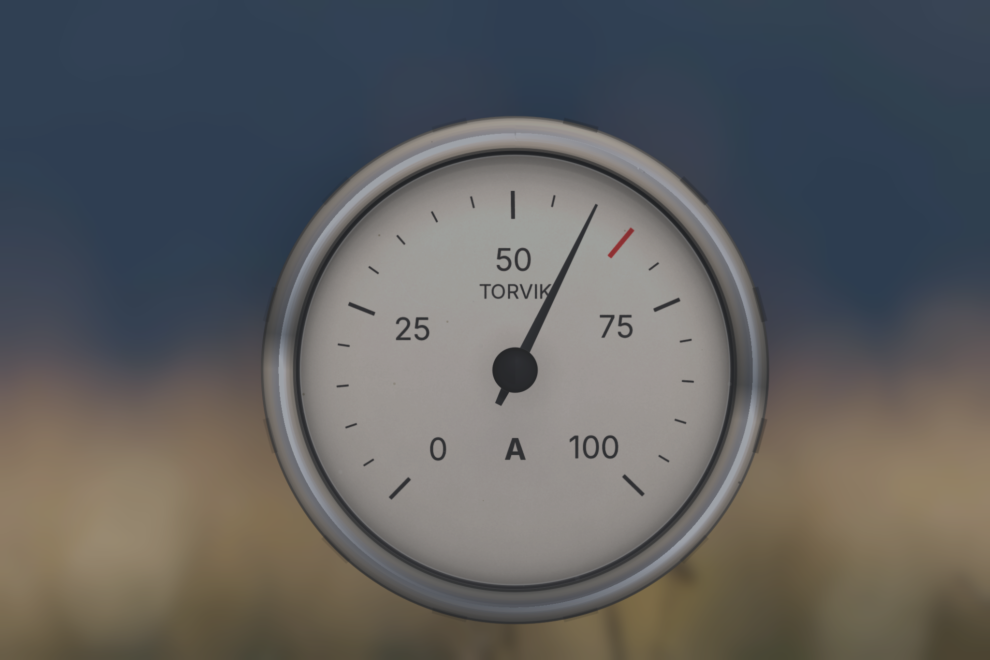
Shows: 60 (A)
